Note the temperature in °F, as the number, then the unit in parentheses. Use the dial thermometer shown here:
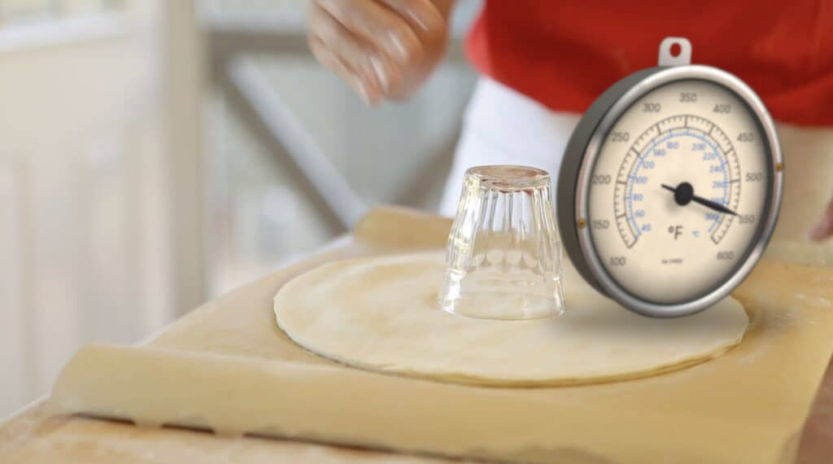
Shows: 550 (°F)
